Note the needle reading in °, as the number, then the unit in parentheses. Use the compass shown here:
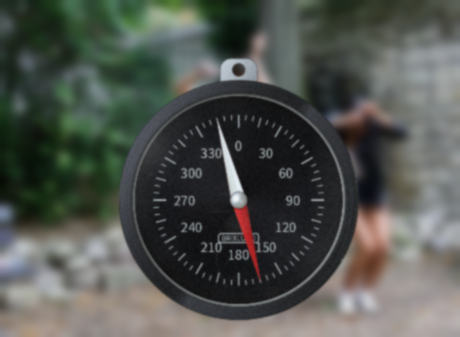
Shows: 165 (°)
